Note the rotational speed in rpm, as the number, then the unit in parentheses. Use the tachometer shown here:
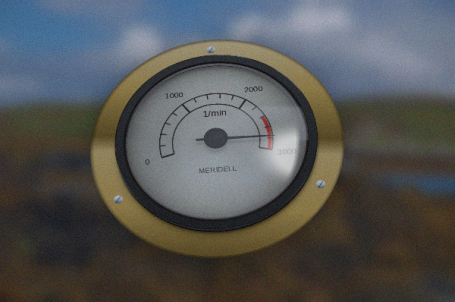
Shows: 2800 (rpm)
